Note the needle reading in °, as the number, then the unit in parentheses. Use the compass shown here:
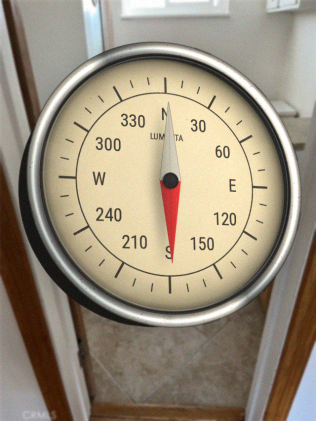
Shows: 180 (°)
